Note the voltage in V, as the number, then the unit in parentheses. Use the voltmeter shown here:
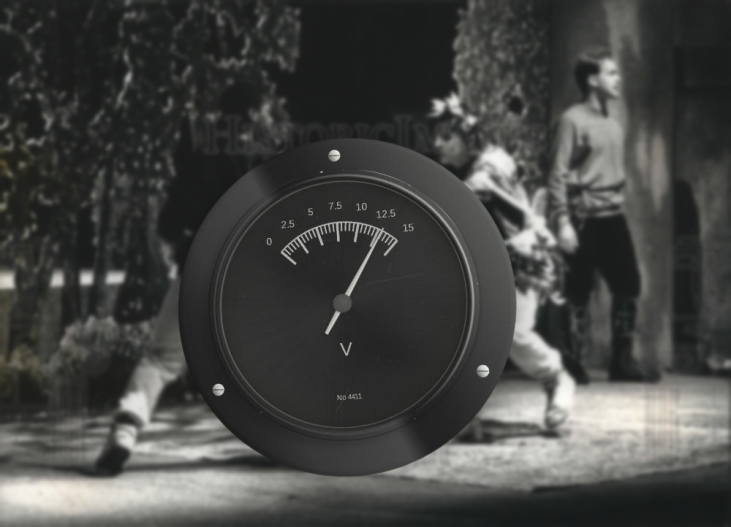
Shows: 13 (V)
